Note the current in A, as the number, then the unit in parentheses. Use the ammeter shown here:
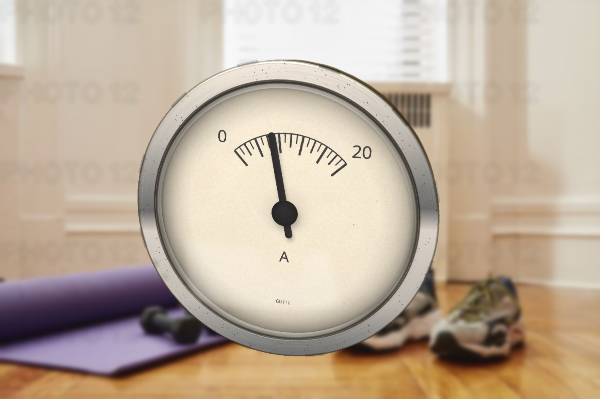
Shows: 7 (A)
